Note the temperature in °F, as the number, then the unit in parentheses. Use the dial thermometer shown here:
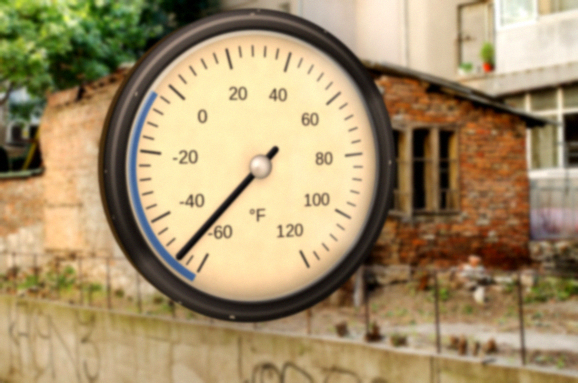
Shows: -52 (°F)
